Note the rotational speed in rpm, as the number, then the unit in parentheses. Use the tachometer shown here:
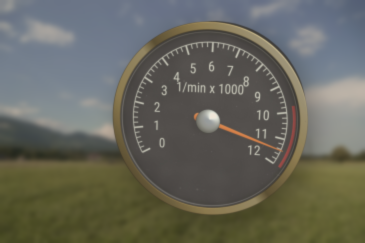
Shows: 11400 (rpm)
